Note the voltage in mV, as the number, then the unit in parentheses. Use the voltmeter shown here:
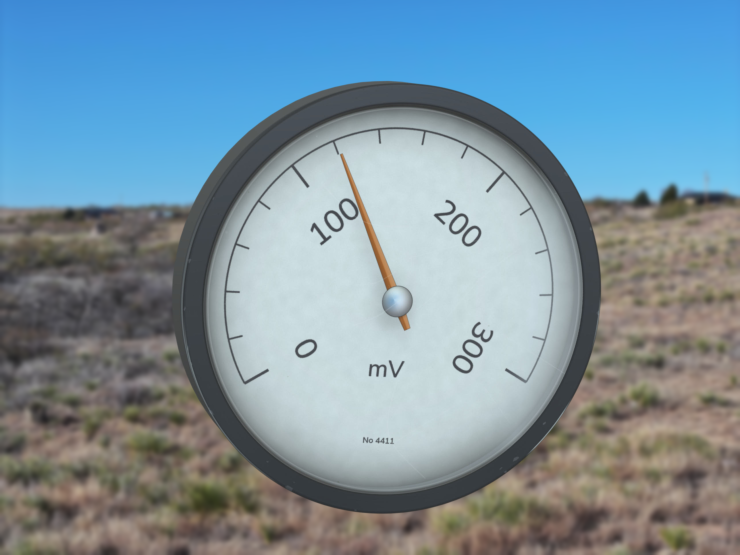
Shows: 120 (mV)
